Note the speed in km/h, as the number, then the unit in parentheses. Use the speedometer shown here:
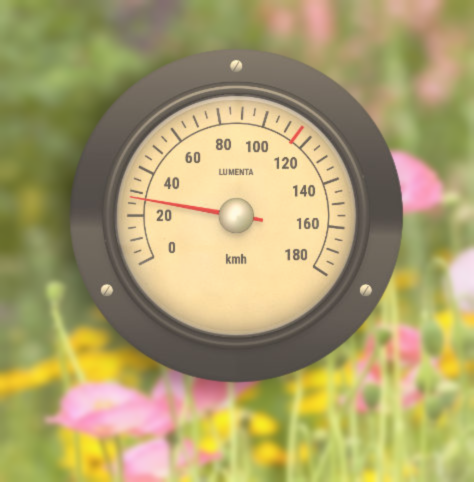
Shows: 27.5 (km/h)
